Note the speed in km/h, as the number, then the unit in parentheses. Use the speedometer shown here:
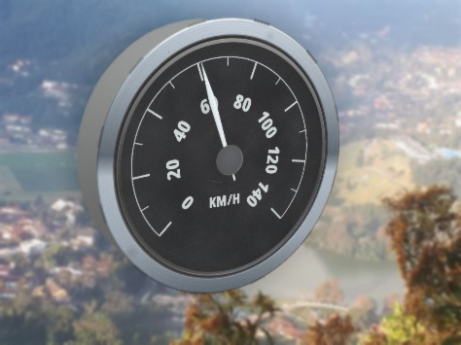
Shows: 60 (km/h)
